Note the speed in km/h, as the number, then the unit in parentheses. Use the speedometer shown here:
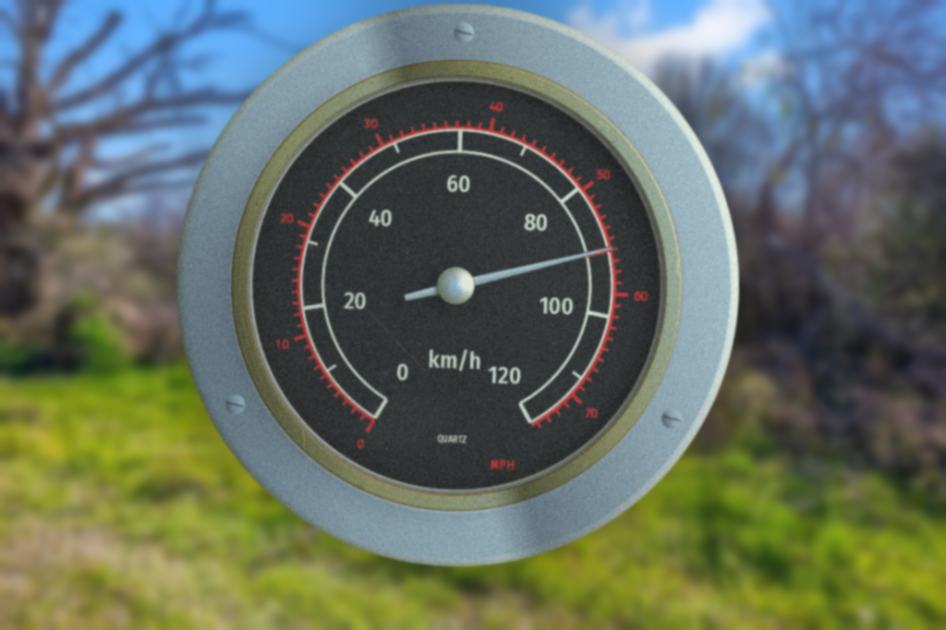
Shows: 90 (km/h)
